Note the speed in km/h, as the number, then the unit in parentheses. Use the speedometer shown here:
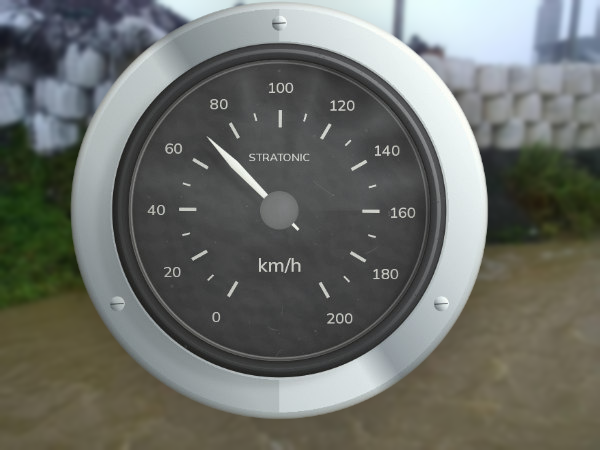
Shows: 70 (km/h)
